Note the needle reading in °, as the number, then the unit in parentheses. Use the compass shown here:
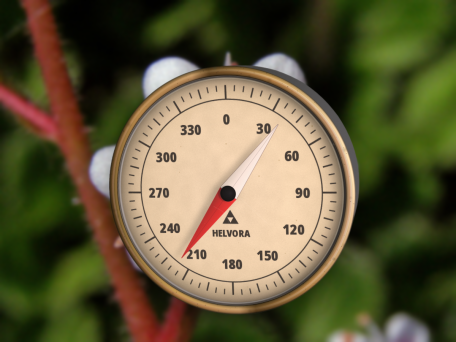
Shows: 217.5 (°)
